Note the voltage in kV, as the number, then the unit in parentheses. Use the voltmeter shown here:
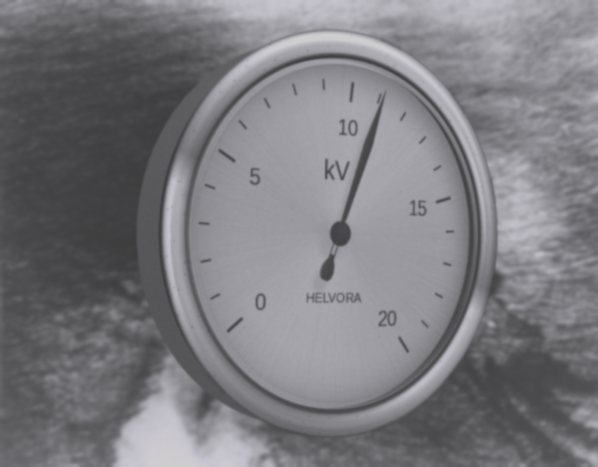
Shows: 11 (kV)
